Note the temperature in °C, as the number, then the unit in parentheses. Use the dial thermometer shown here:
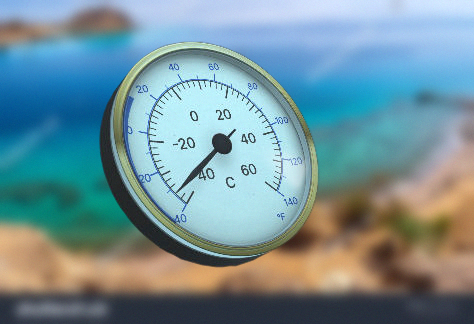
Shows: -36 (°C)
